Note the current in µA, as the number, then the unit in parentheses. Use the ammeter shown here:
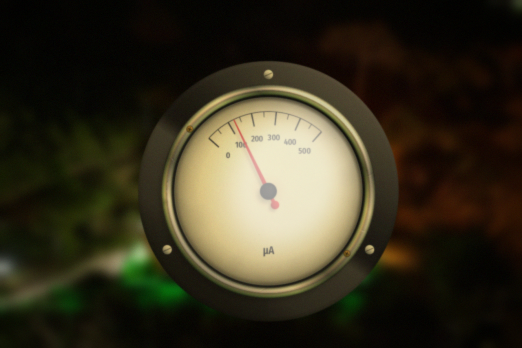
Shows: 125 (µA)
